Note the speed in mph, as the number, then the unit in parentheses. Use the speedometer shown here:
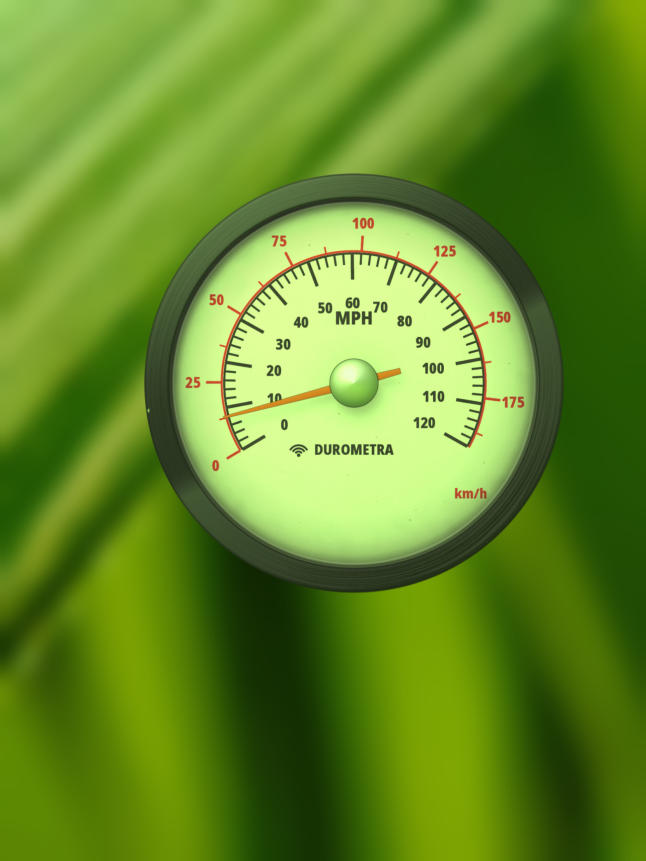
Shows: 8 (mph)
